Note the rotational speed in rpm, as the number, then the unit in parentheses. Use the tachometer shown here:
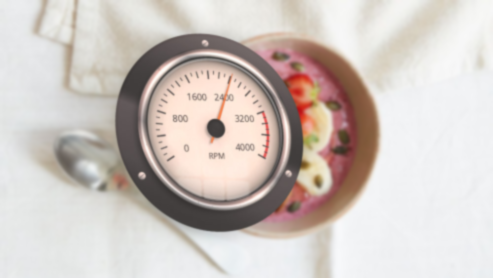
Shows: 2400 (rpm)
